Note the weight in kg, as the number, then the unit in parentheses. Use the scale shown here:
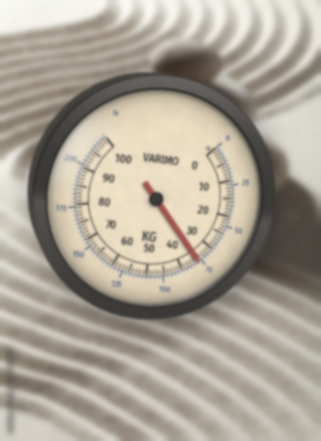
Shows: 35 (kg)
